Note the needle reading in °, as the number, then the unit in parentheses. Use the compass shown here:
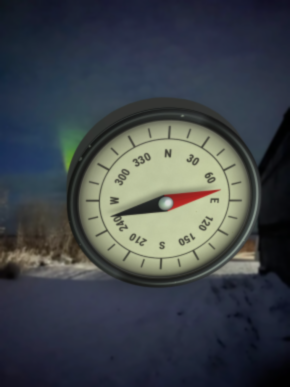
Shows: 75 (°)
